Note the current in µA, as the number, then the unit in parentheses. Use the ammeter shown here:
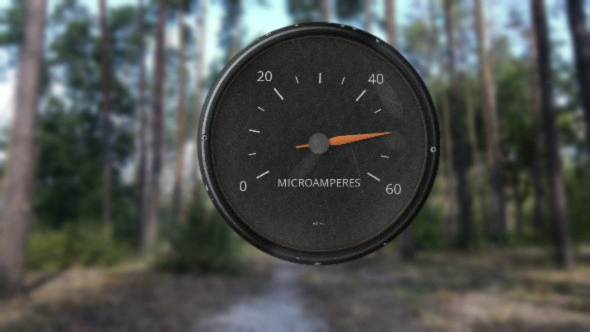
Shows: 50 (µA)
